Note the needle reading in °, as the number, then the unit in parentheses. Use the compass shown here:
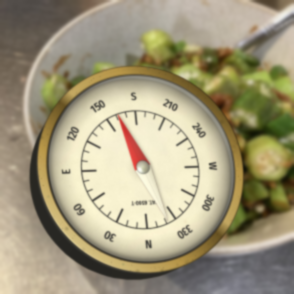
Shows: 160 (°)
